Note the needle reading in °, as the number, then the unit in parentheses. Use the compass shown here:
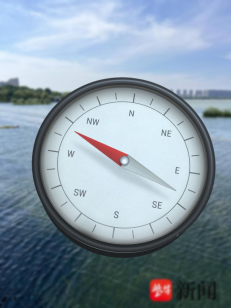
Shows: 292.5 (°)
